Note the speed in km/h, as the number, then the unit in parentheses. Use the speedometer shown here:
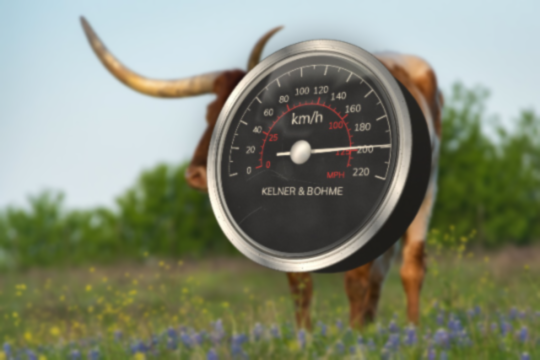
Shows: 200 (km/h)
